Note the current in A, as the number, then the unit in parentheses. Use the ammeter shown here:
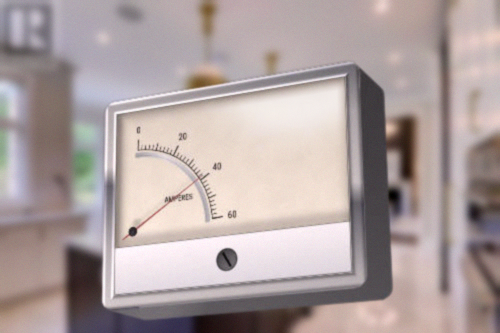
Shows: 40 (A)
